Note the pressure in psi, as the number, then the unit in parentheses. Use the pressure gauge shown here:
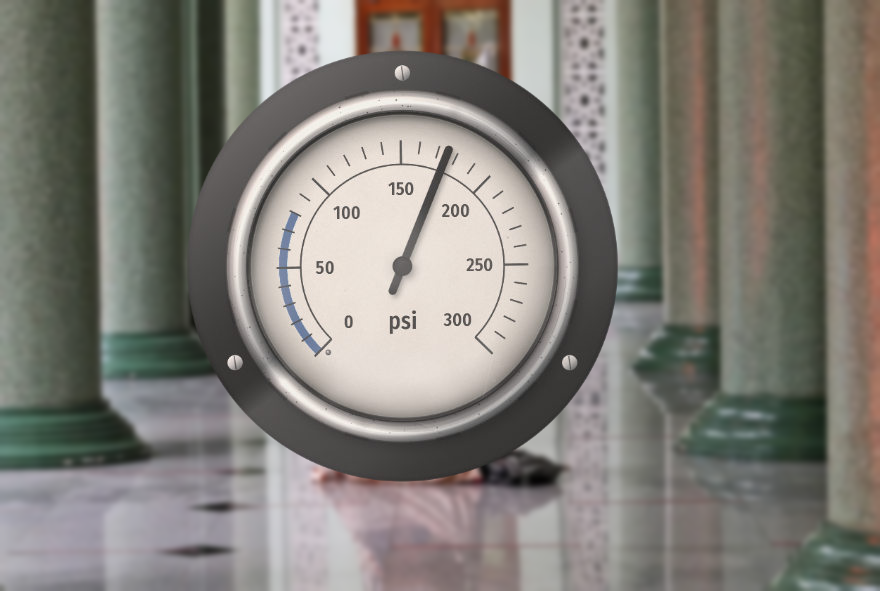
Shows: 175 (psi)
